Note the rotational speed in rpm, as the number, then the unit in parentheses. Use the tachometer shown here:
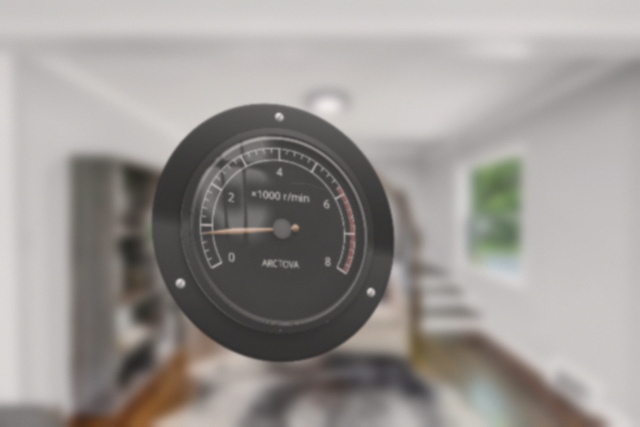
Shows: 800 (rpm)
